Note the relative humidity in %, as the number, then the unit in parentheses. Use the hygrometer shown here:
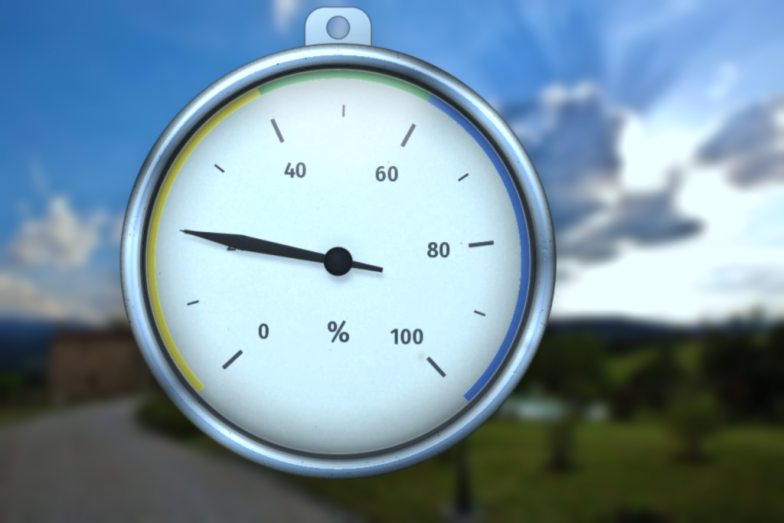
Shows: 20 (%)
